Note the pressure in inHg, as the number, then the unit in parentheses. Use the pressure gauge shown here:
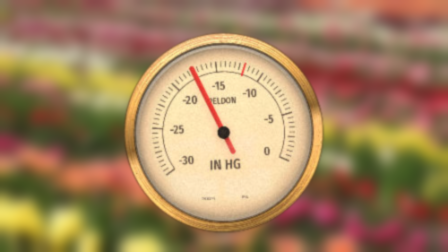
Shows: -17.5 (inHg)
